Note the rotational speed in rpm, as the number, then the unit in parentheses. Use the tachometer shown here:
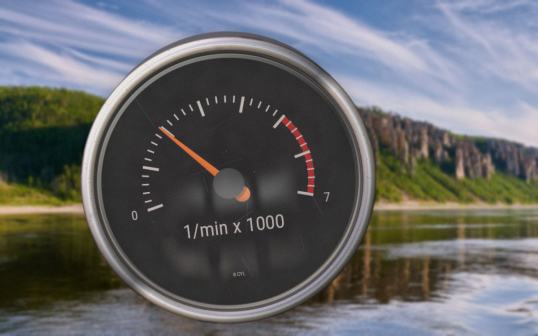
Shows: 2000 (rpm)
